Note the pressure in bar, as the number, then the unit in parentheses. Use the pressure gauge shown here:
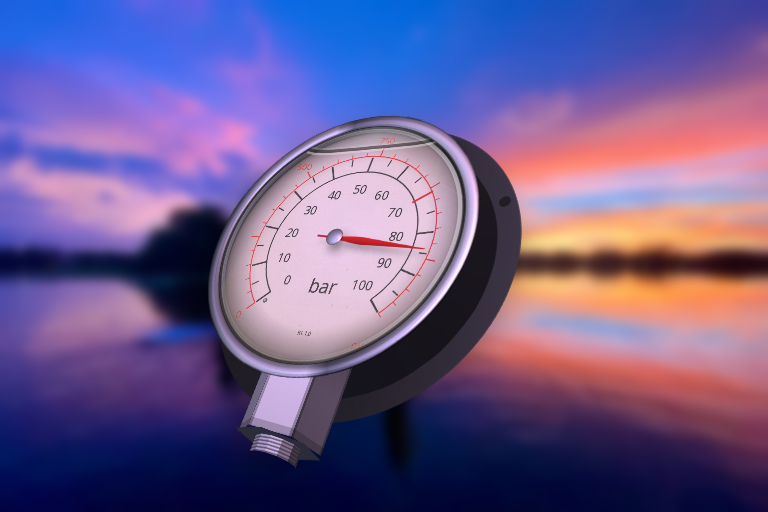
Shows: 85 (bar)
